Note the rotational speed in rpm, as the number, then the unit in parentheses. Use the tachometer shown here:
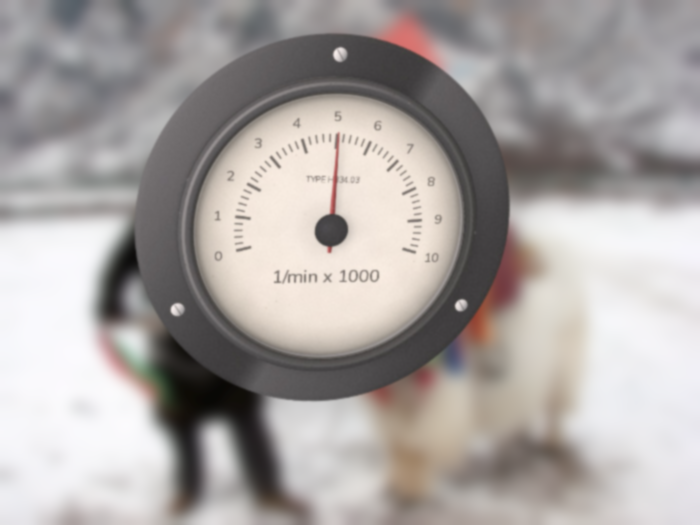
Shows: 5000 (rpm)
